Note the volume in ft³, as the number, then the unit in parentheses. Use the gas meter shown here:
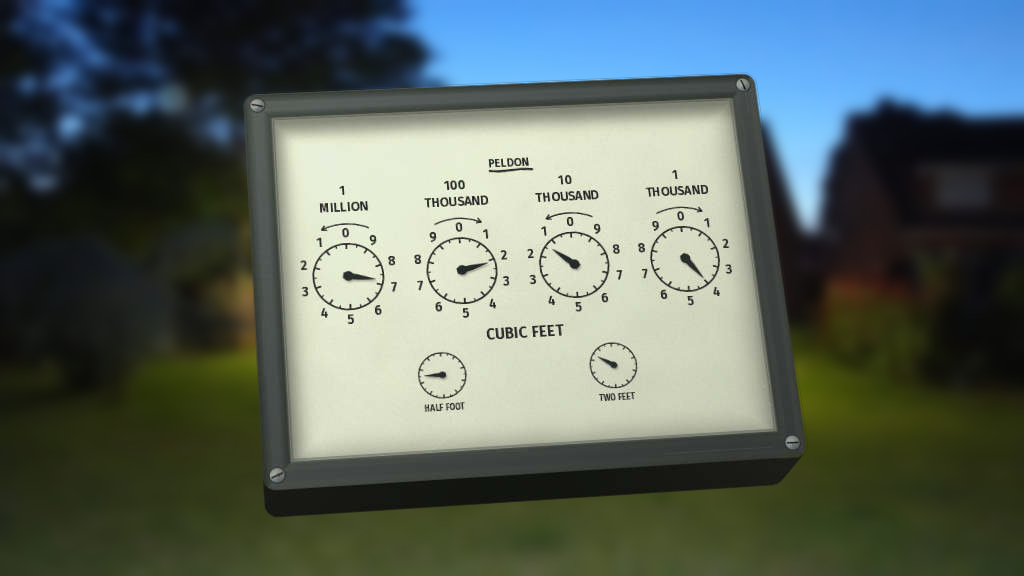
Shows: 721400 (ft³)
